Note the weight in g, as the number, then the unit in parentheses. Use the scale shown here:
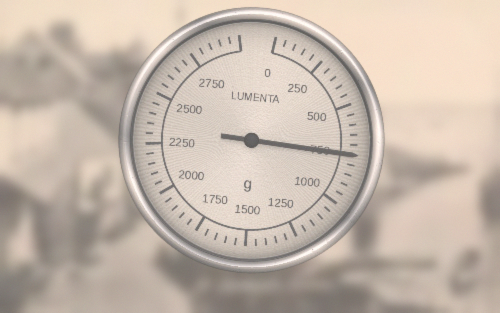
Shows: 750 (g)
